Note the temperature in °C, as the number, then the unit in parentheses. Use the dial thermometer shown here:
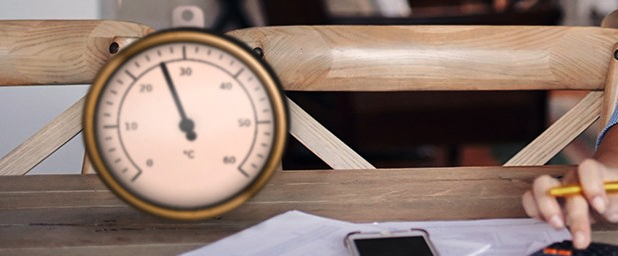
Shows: 26 (°C)
